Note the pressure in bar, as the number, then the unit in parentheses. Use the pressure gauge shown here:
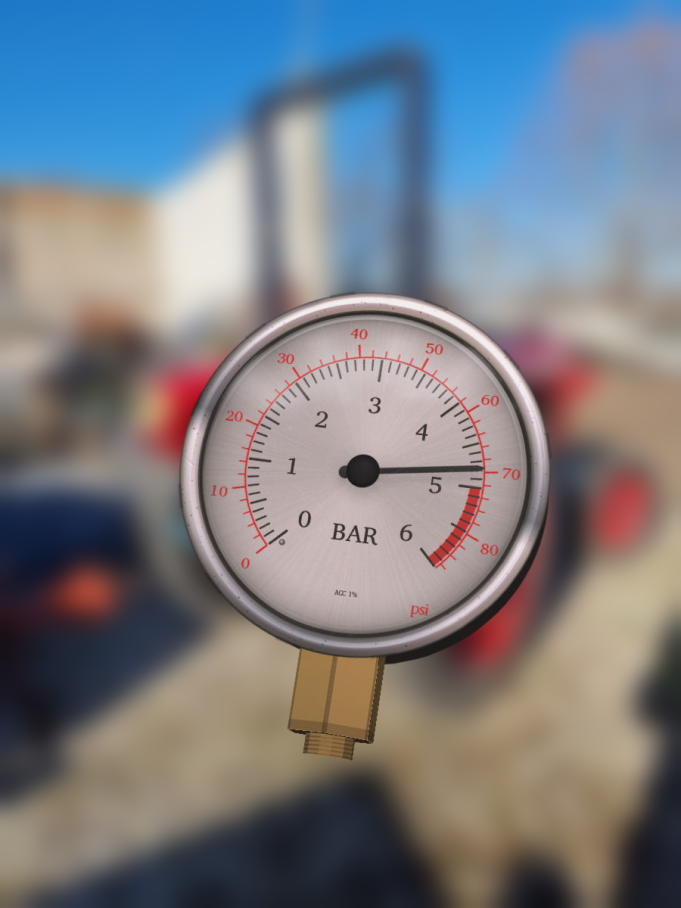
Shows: 4.8 (bar)
